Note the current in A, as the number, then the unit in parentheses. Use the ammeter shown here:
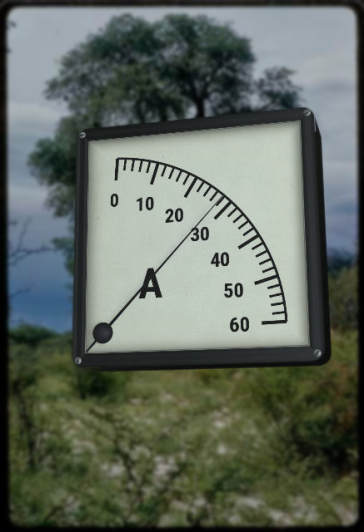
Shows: 28 (A)
